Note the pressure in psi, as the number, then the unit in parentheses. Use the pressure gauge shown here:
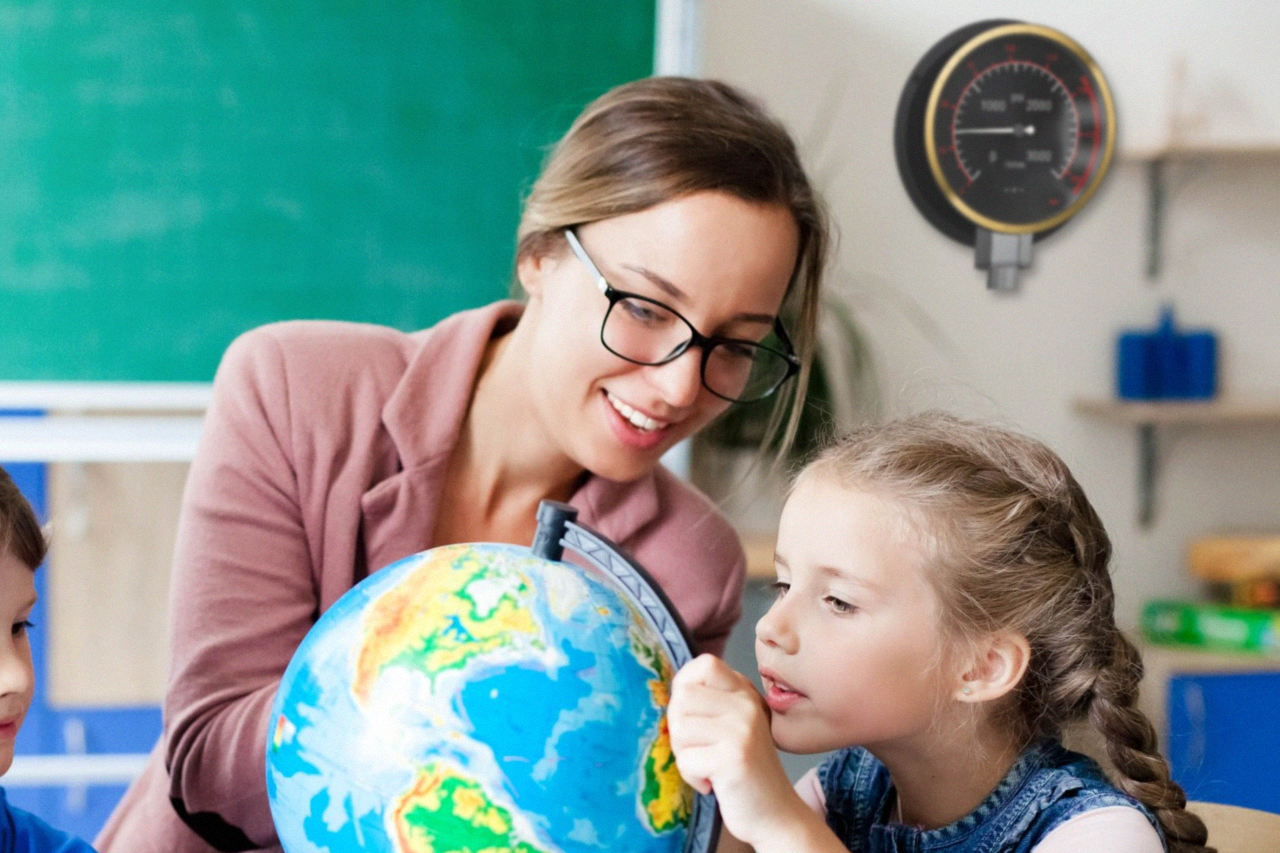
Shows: 500 (psi)
